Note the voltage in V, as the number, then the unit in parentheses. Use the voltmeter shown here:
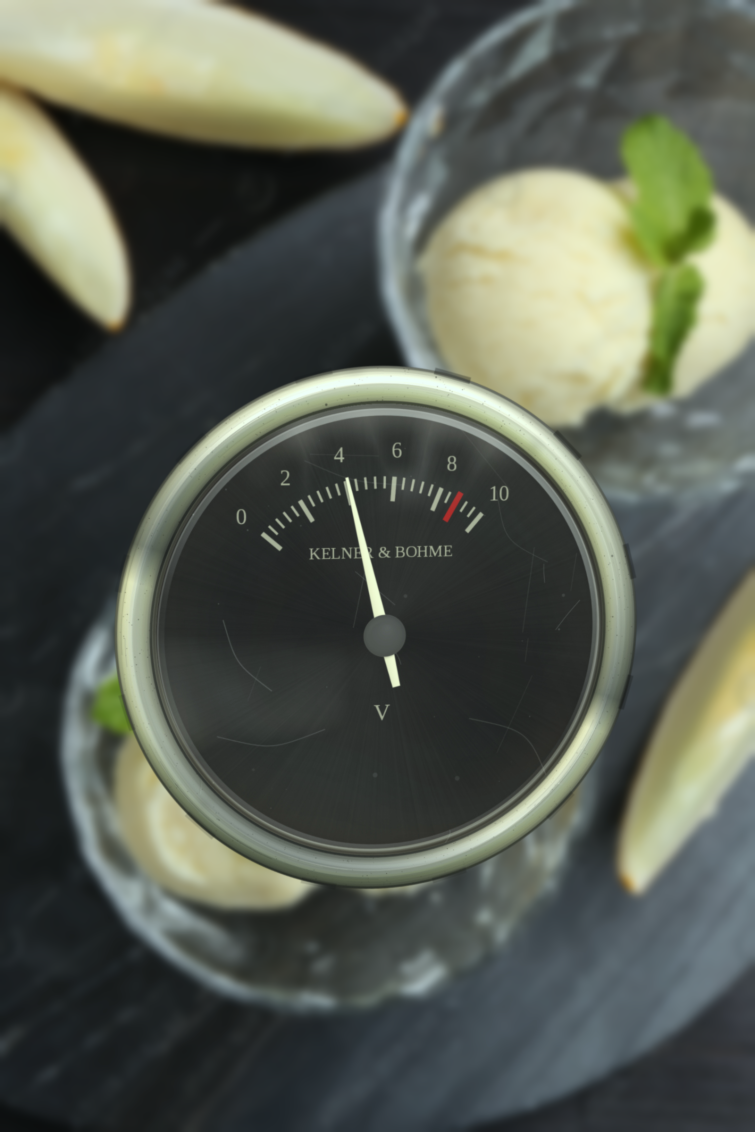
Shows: 4 (V)
